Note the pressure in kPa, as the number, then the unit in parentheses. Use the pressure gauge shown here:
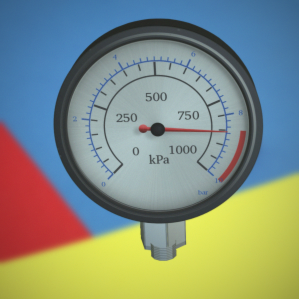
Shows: 850 (kPa)
